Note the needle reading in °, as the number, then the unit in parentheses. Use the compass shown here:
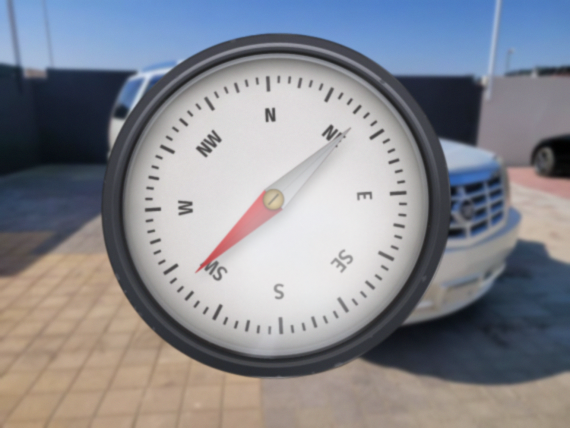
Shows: 230 (°)
